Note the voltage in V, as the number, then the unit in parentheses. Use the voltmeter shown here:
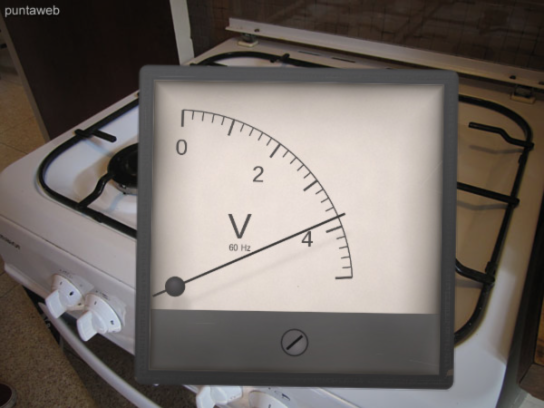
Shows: 3.8 (V)
